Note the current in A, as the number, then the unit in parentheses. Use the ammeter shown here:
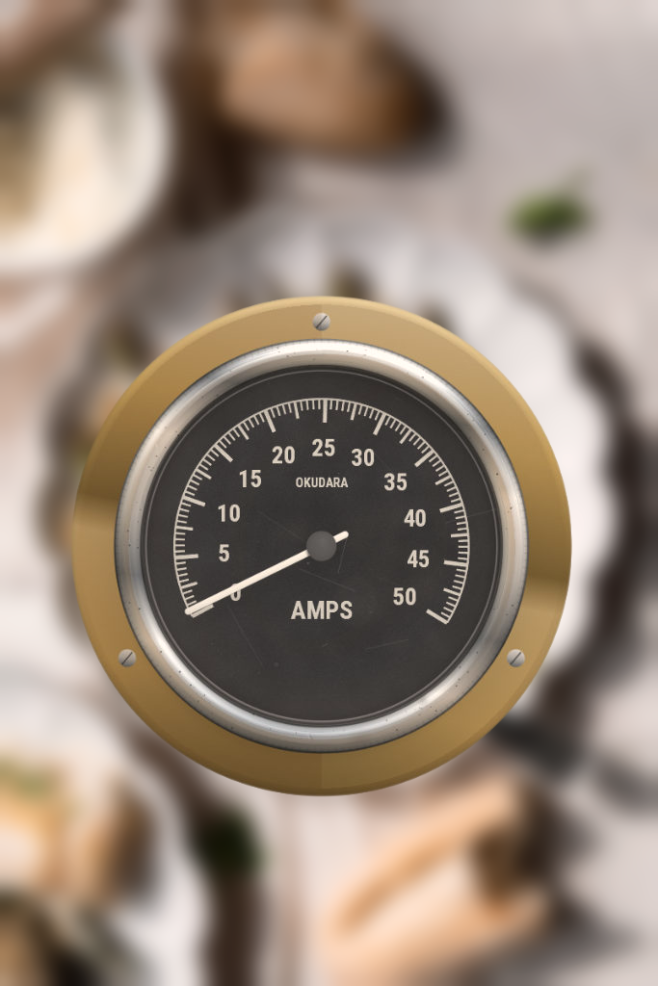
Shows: 0.5 (A)
